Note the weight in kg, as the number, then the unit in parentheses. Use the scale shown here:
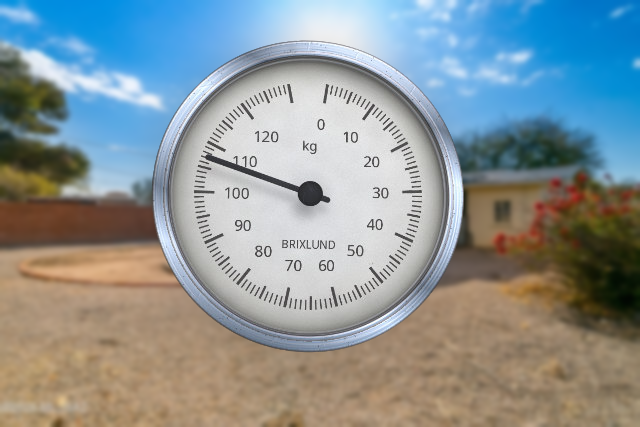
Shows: 107 (kg)
